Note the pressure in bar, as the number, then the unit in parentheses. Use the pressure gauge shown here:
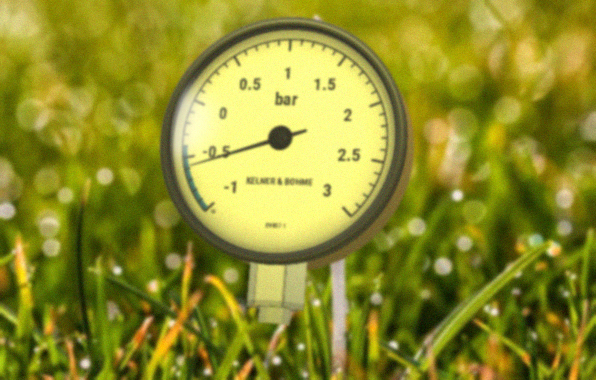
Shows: -0.6 (bar)
